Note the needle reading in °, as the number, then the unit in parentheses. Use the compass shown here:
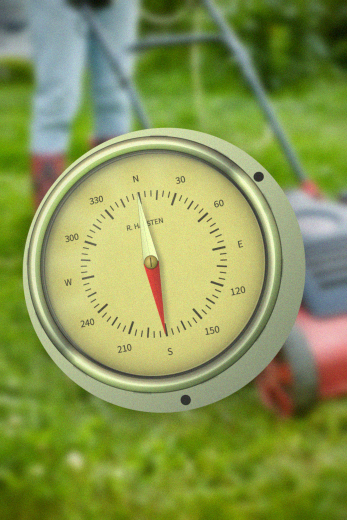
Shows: 180 (°)
